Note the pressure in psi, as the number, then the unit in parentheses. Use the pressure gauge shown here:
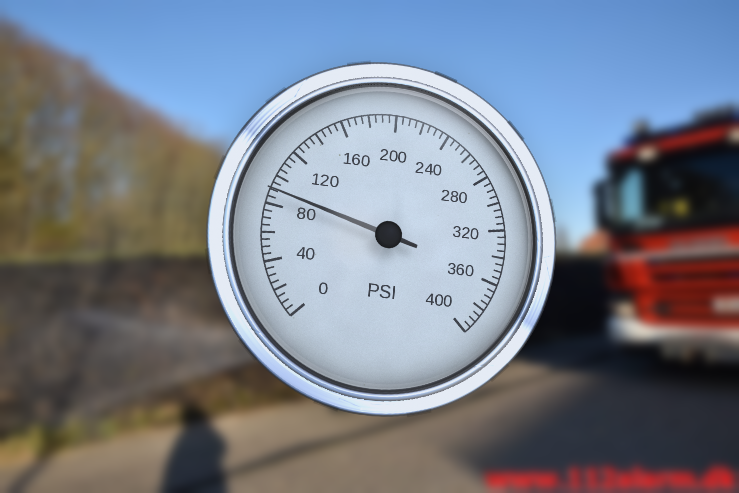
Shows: 90 (psi)
